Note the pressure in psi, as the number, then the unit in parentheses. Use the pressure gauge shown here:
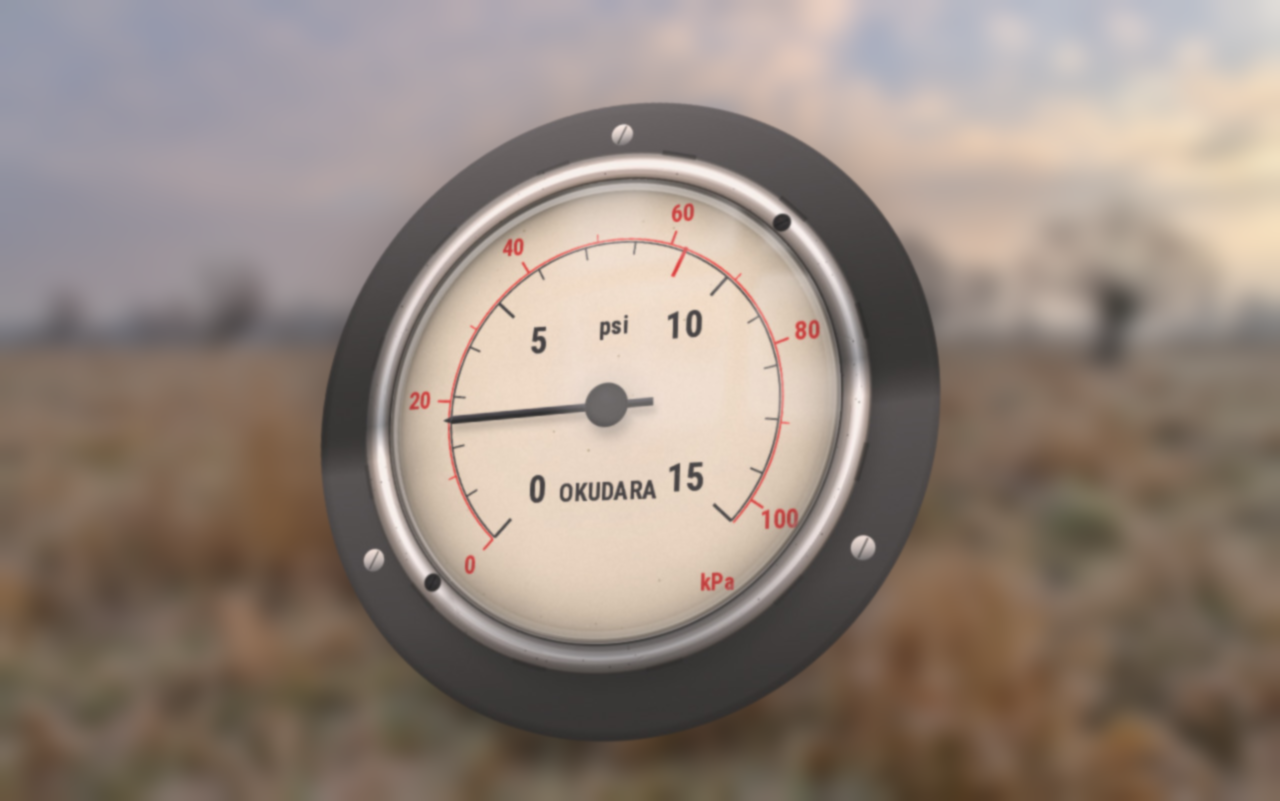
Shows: 2.5 (psi)
